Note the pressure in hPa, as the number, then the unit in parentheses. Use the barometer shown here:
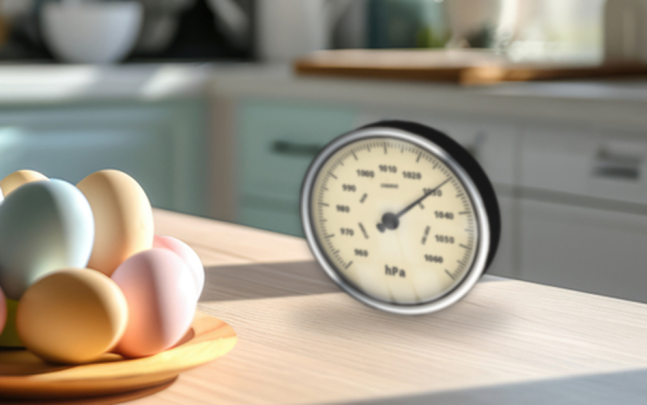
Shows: 1030 (hPa)
